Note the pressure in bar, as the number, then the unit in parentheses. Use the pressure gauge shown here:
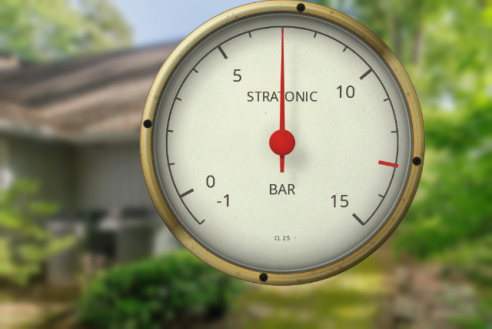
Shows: 7 (bar)
